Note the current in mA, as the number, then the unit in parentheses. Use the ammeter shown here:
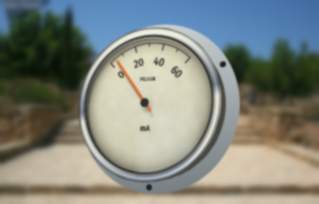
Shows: 5 (mA)
